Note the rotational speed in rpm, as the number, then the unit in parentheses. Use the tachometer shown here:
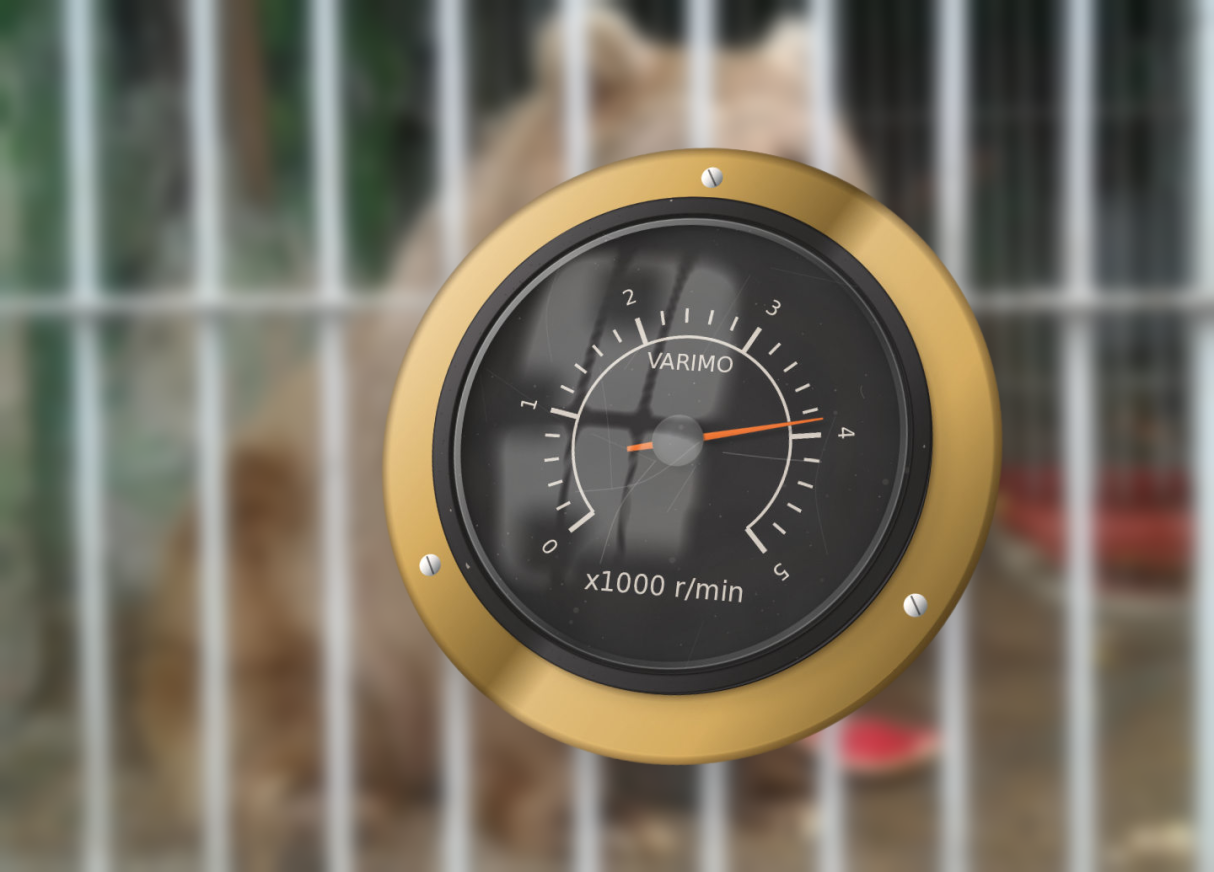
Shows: 3900 (rpm)
